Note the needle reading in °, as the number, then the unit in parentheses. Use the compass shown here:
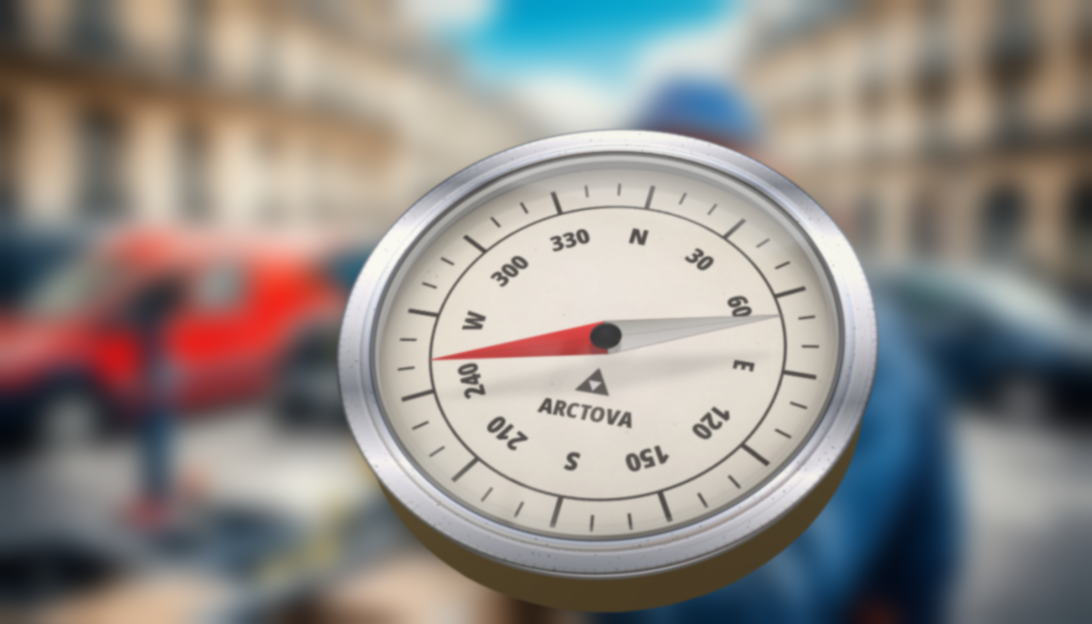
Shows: 250 (°)
